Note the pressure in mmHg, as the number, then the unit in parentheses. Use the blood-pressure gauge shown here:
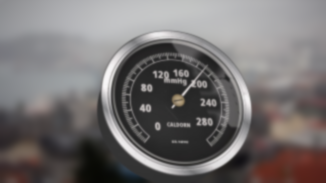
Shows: 190 (mmHg)
